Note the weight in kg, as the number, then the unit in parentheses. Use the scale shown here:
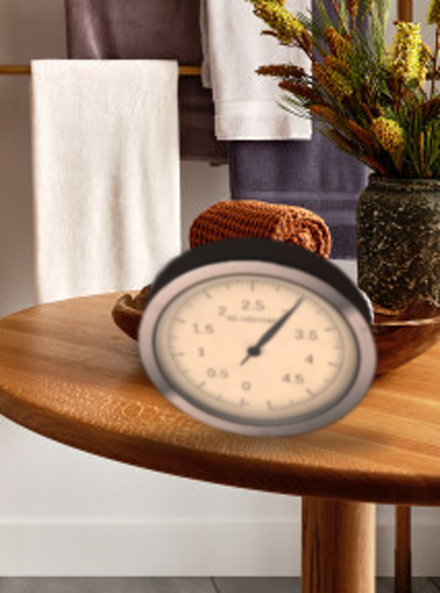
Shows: 3 (kg)
